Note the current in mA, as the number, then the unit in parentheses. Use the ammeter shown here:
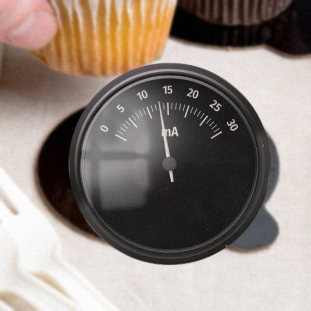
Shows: 13 (mA)
